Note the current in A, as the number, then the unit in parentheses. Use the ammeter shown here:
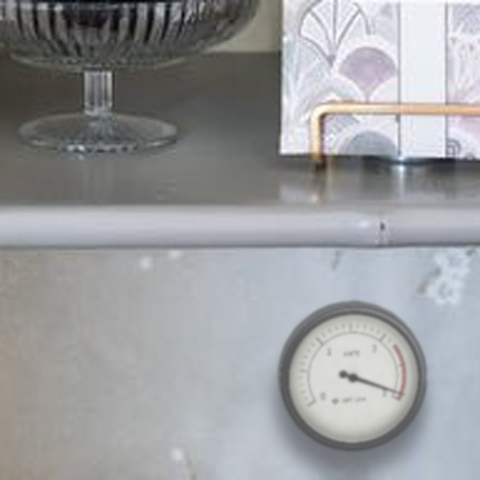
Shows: 2.9 (A)
